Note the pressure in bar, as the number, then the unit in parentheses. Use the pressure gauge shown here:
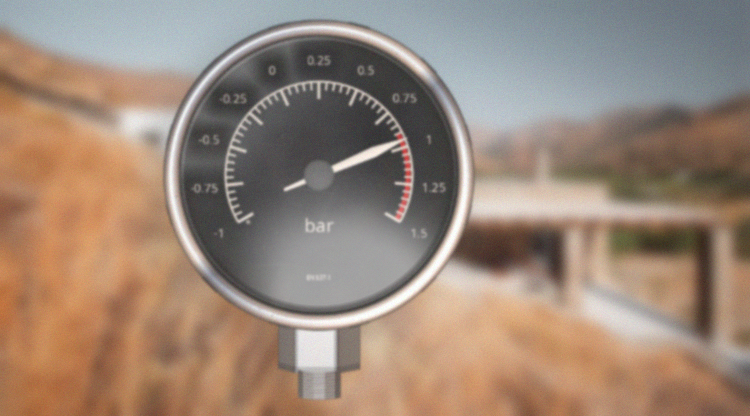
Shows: 0.95 (bar)
